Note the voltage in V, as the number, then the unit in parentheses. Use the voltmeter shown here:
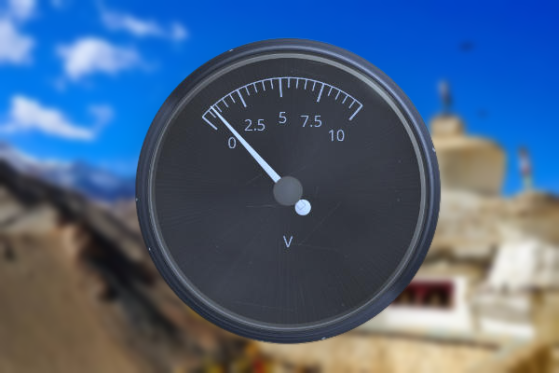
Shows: 0.75 (V)
